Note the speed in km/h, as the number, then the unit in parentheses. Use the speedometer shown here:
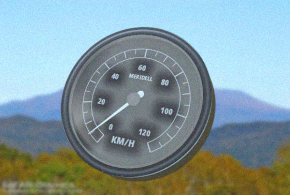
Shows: 5 (km/h)
